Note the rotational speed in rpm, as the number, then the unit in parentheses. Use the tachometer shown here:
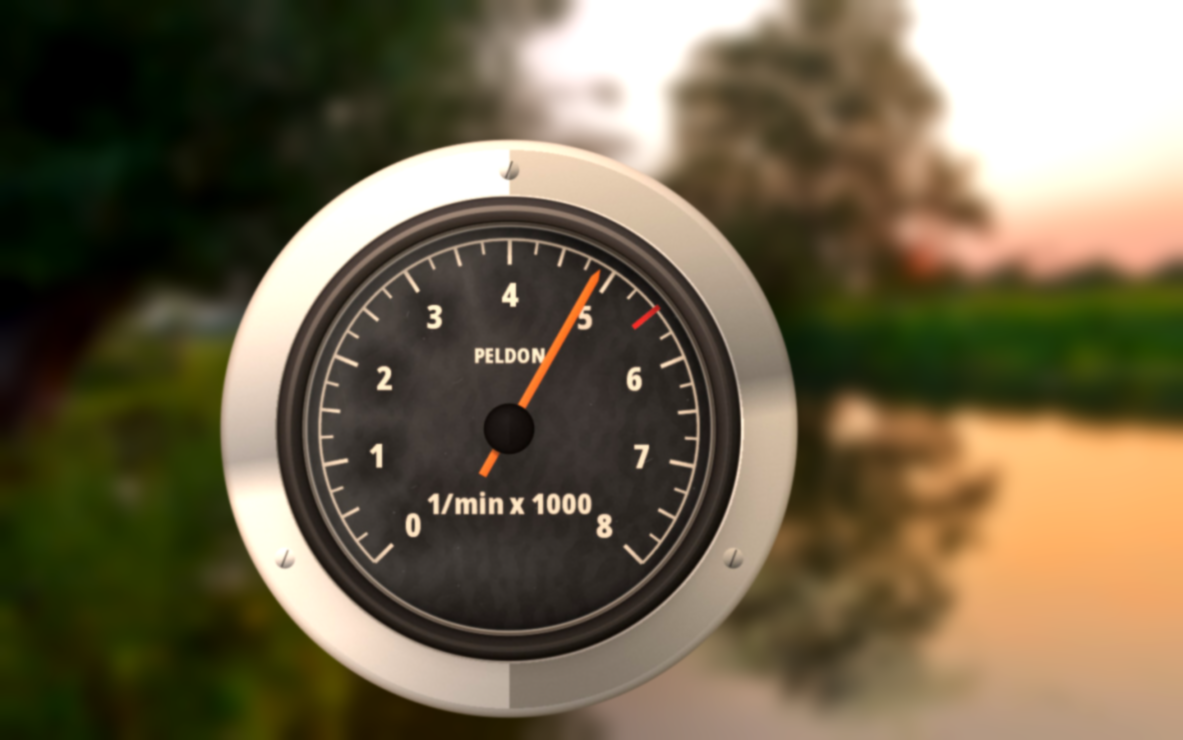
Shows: 4875 (rpm)
